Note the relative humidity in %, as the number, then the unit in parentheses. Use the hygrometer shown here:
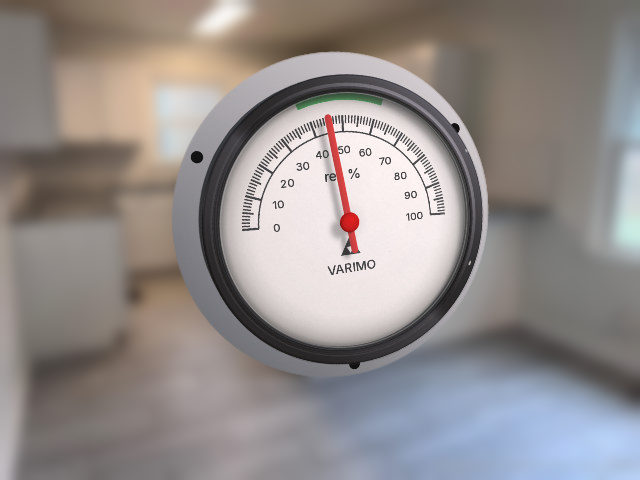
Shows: 45 (%)
